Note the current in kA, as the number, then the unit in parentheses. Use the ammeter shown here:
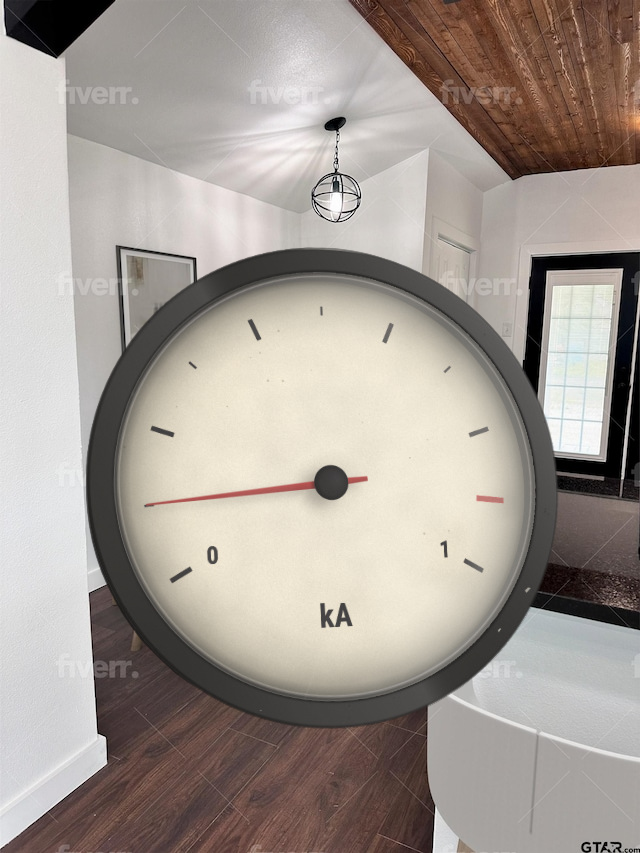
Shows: 0.1 (kA)
